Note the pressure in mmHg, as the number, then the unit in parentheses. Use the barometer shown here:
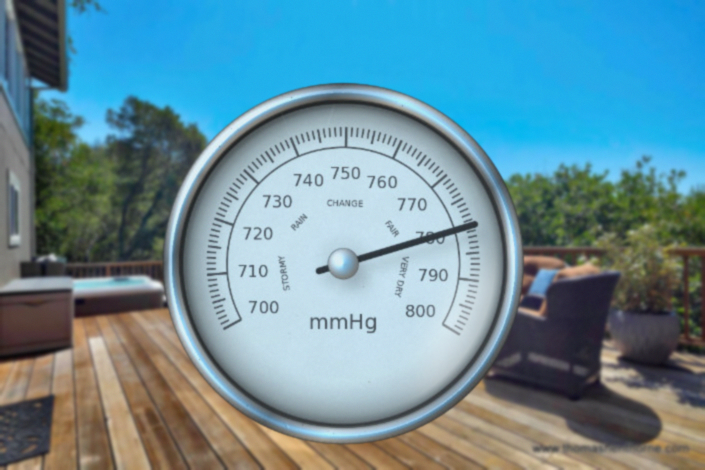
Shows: 780 (mmHg)
